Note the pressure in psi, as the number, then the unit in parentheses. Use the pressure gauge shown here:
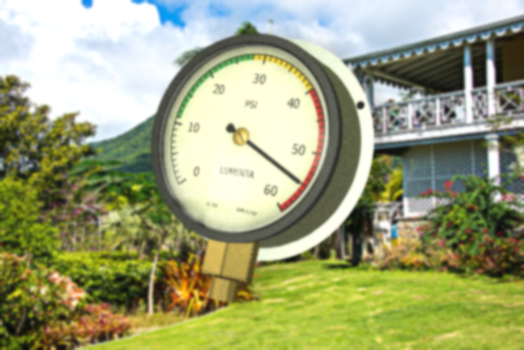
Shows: 55 (psi)
